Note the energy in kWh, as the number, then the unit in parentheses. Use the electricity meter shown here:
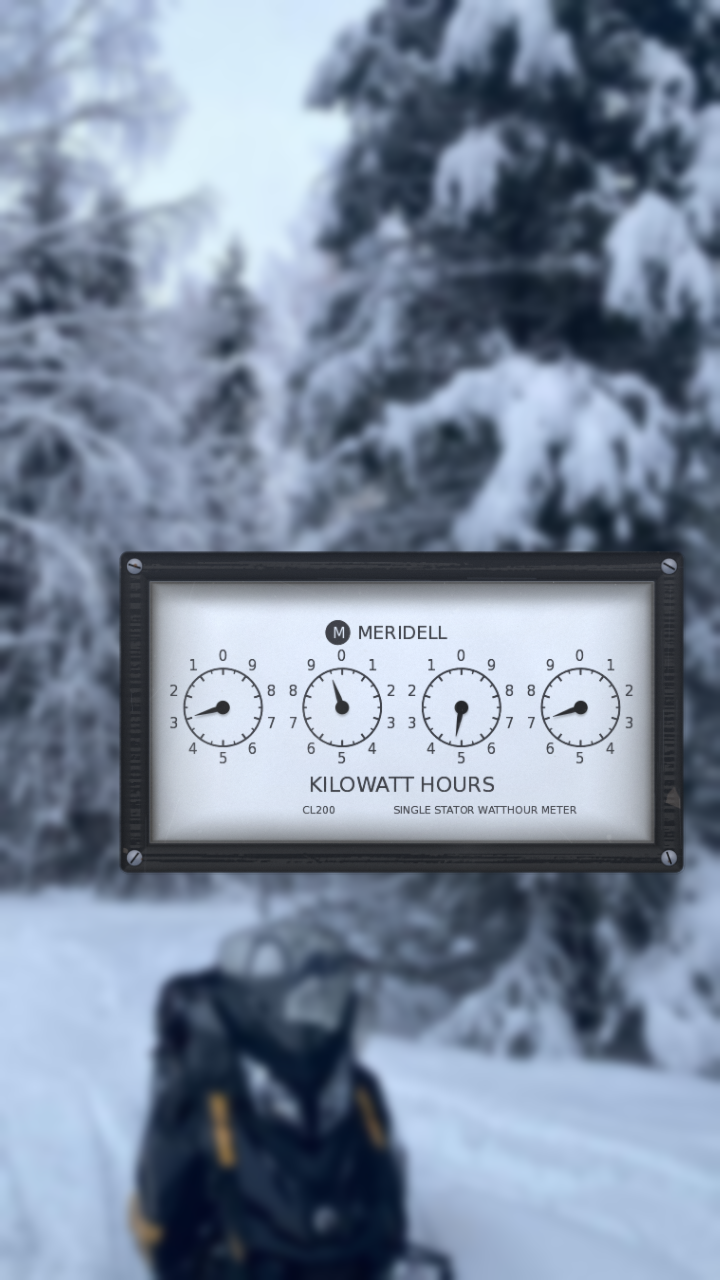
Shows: 2947 (kWh)
